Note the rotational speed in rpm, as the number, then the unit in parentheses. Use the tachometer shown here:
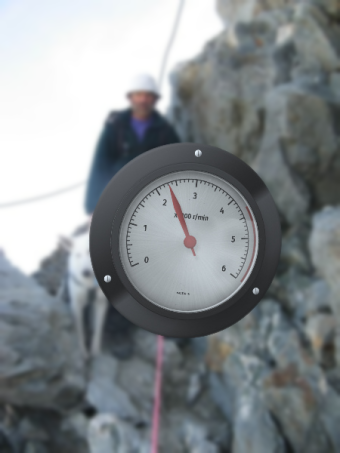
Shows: 2300 (rpm)
